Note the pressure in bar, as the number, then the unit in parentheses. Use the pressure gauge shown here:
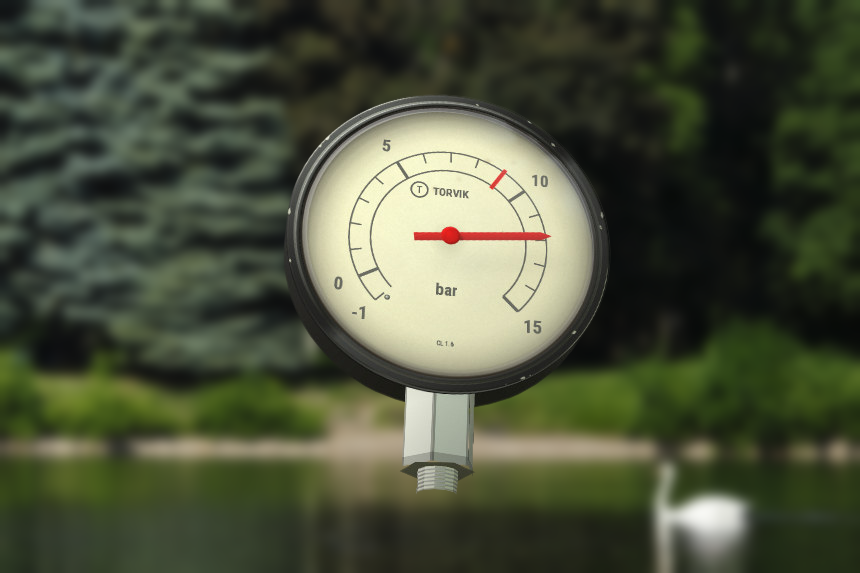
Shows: 12 (bar)
